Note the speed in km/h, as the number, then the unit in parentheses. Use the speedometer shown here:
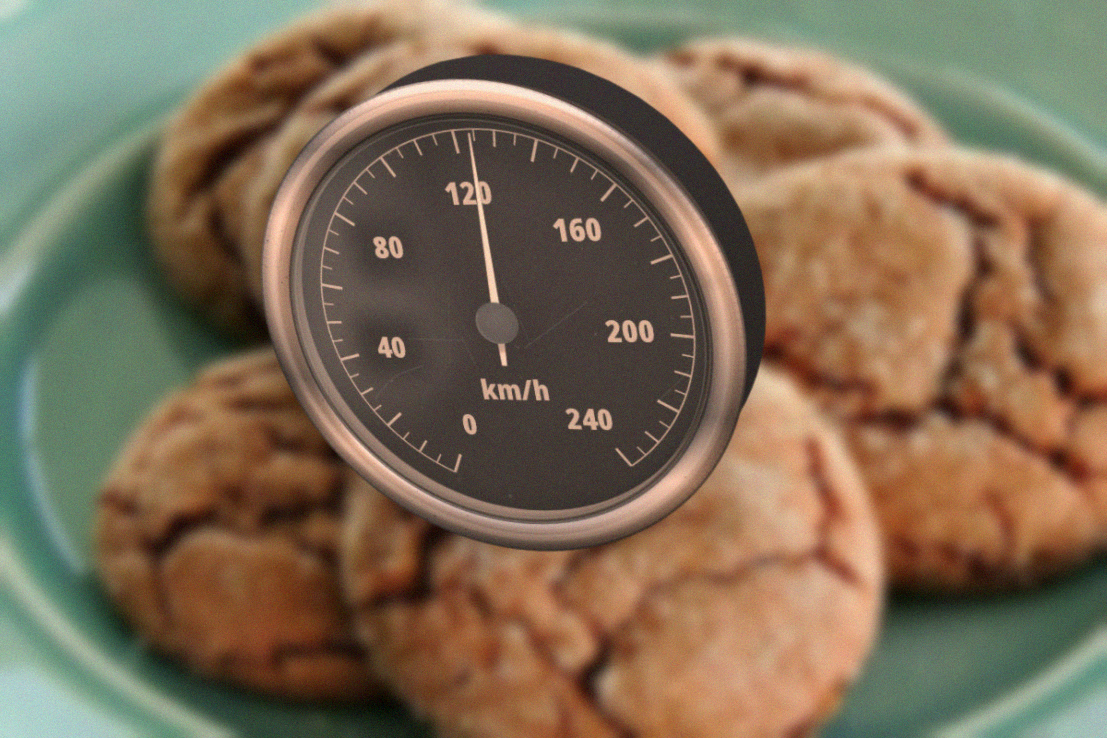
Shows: 125 (km/h)
